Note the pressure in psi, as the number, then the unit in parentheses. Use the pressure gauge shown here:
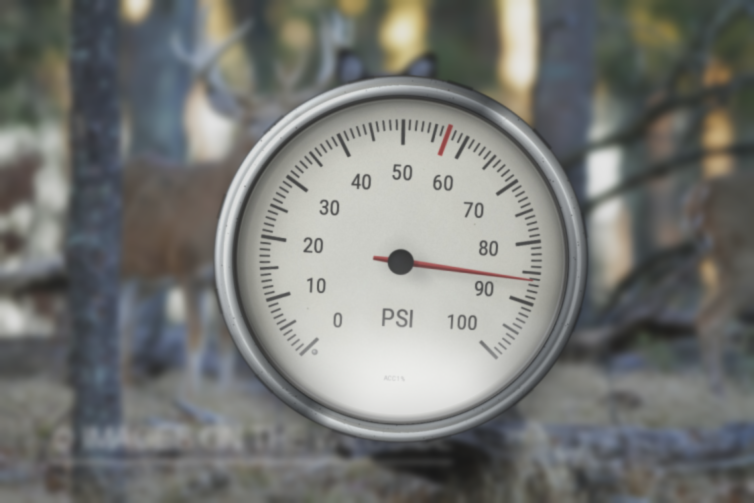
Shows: 86 (psi)
